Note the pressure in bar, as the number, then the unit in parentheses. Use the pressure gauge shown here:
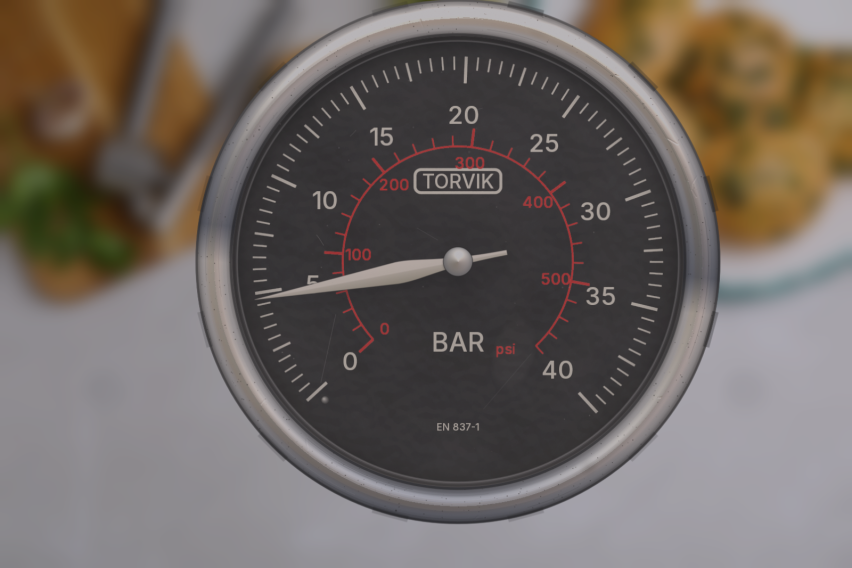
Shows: 4.75 (bar)
